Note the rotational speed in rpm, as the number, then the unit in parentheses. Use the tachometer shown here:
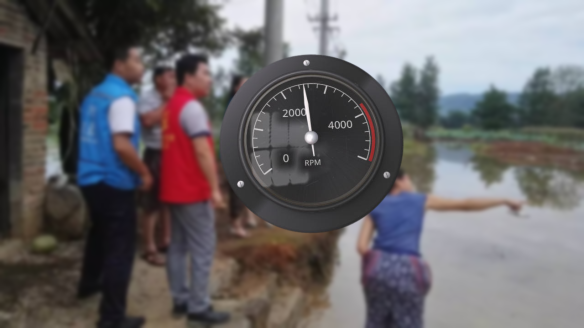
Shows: 2500 (rpm)
